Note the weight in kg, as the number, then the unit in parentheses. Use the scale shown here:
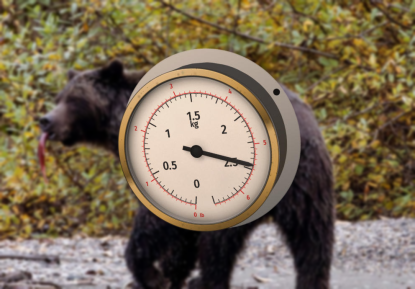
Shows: 2.45 (kg)
